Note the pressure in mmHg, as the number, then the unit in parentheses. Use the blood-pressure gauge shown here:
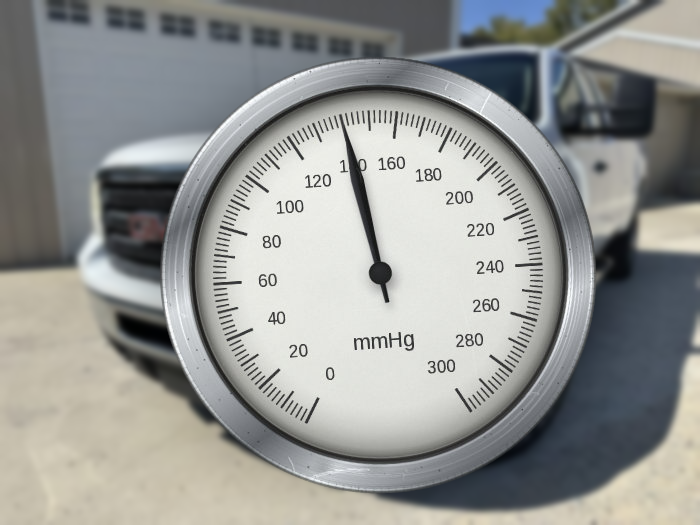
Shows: 140 (mmHg)
